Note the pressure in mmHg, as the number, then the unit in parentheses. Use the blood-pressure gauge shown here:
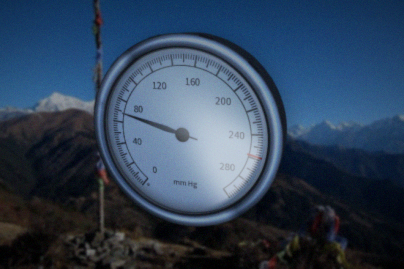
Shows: 70 (mmHg)
